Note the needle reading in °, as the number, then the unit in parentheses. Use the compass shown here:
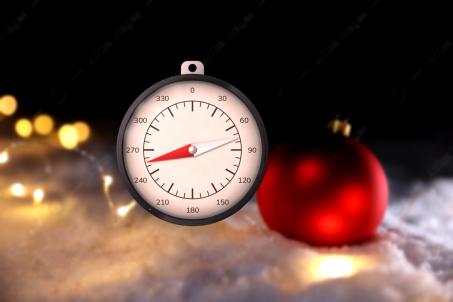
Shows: 255 (°)
